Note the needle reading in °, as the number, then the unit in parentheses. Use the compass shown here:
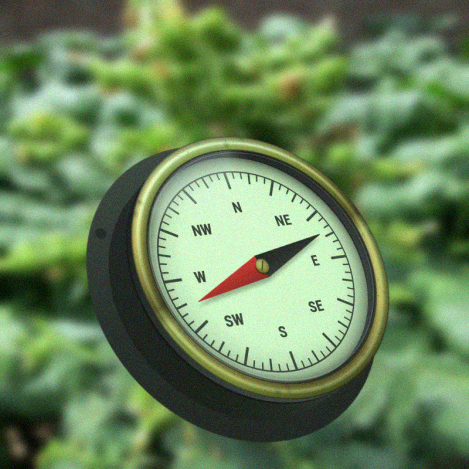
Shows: 252.5 (°)
